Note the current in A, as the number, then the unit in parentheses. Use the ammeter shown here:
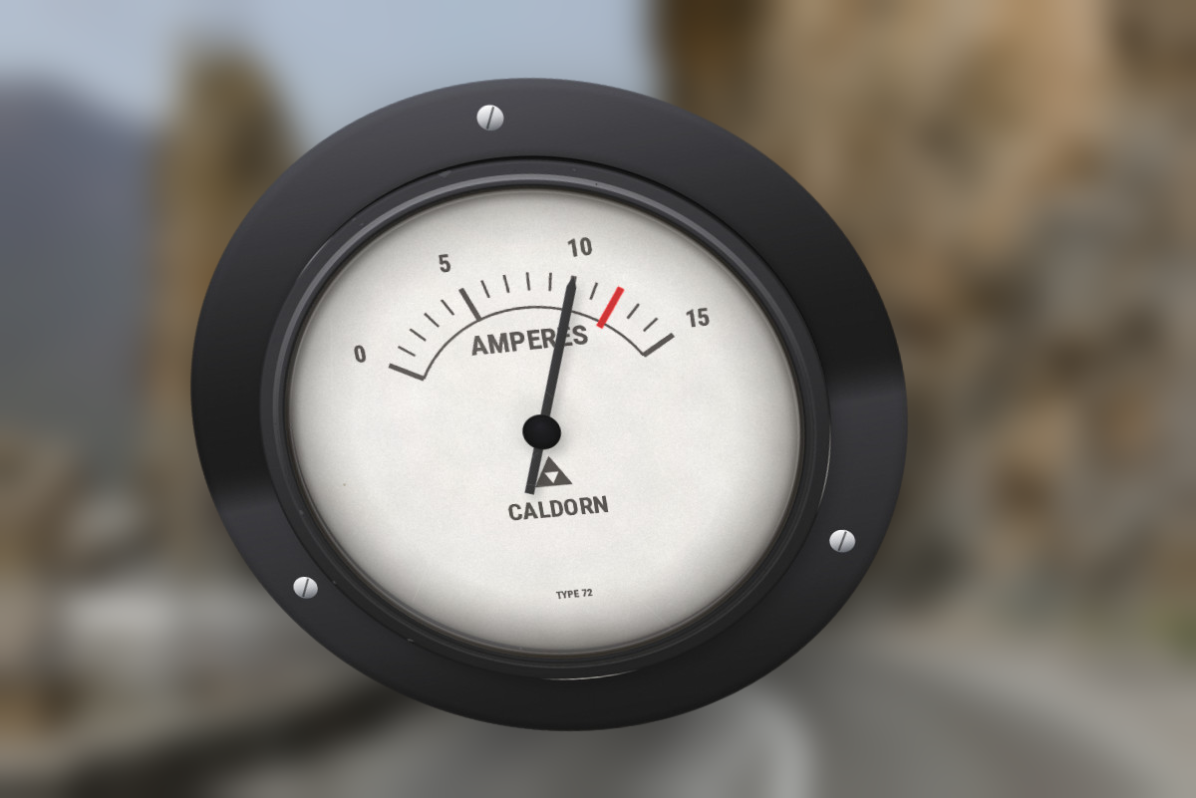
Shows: 10 (A)
